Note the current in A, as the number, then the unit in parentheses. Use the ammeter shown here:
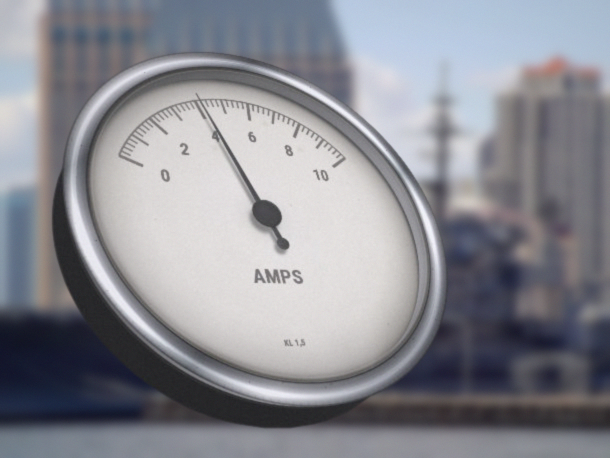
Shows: 4 (A)
